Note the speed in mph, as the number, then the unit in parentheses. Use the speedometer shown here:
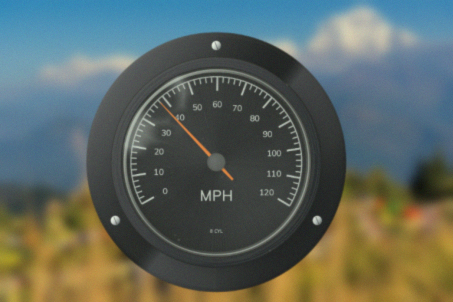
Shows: 38 (mph)
